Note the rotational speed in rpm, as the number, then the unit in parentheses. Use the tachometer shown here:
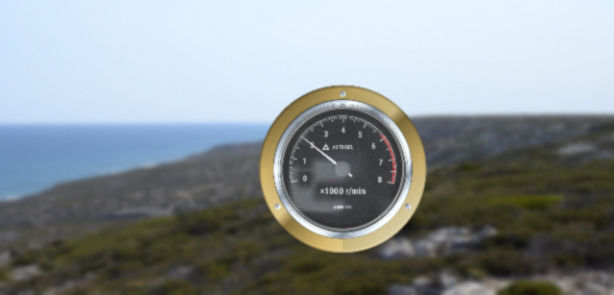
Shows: 2000 (rpm)
